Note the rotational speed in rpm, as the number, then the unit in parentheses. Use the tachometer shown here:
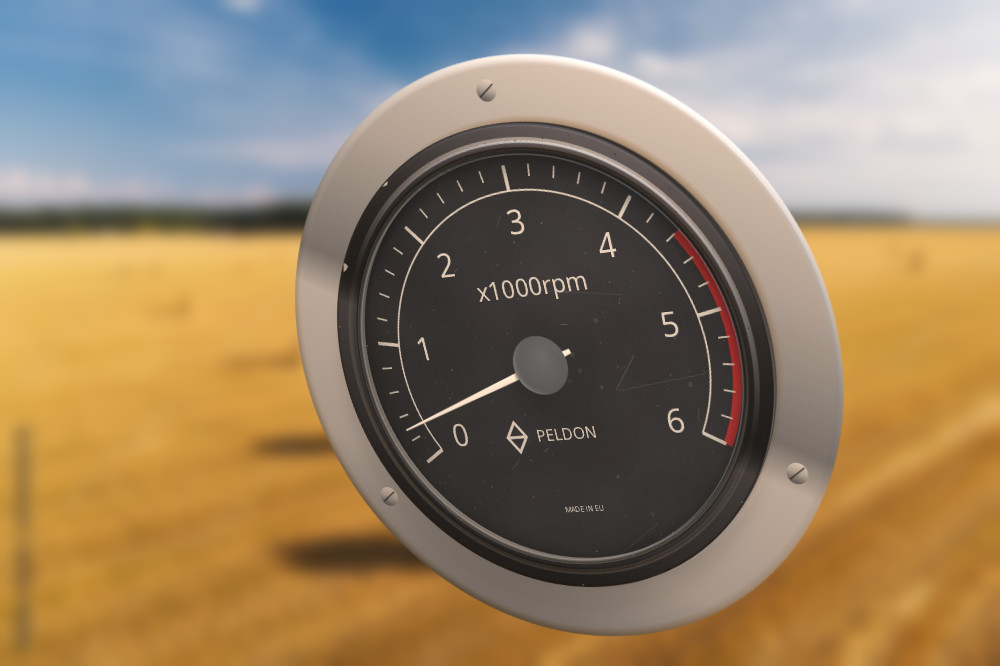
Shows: 300 (rpm)
